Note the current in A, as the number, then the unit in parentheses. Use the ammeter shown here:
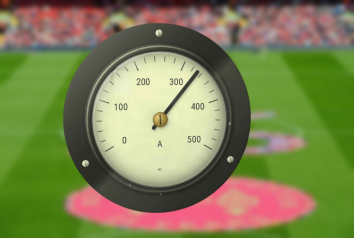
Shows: 330 (A)
